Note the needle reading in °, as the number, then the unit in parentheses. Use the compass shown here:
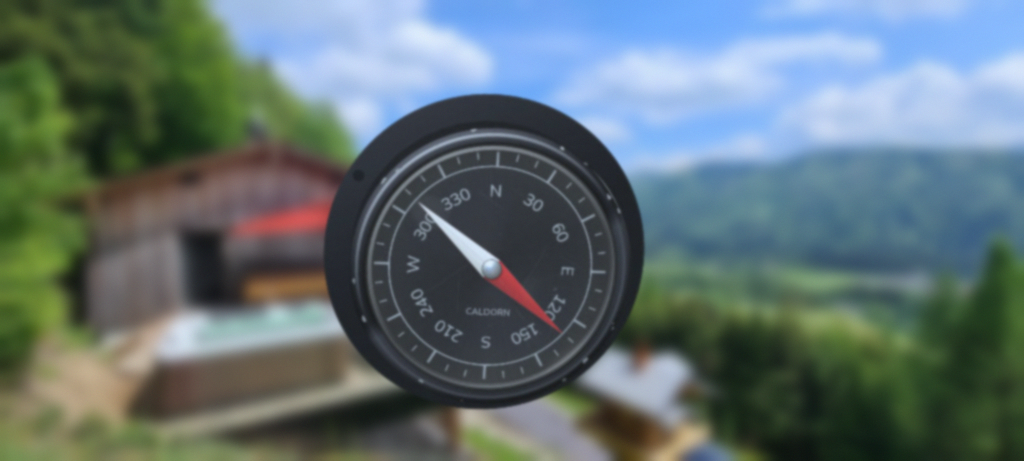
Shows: 130 (°)
